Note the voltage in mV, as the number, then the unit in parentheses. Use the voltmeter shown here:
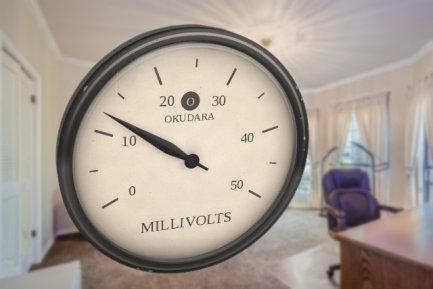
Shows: 12.5 (mV)
